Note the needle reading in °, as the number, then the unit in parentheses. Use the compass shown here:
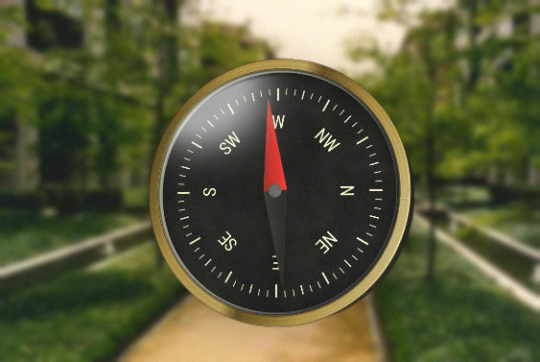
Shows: 265 (°)
